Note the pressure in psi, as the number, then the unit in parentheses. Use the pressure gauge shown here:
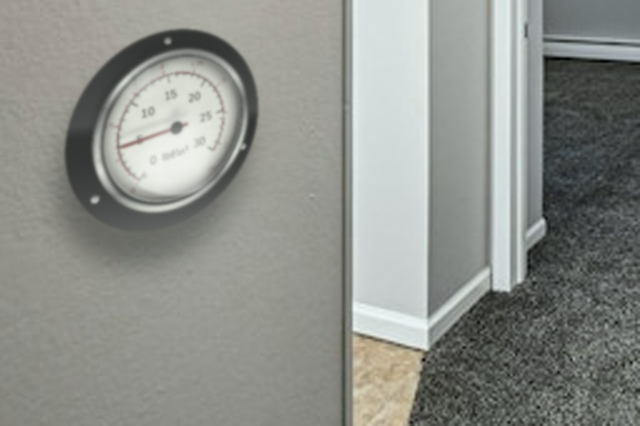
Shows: 5 (psi)
